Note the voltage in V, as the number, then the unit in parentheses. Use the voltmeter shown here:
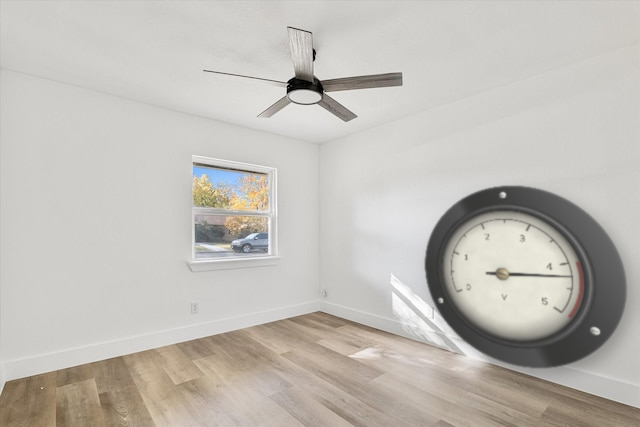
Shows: 4.25 (V)
